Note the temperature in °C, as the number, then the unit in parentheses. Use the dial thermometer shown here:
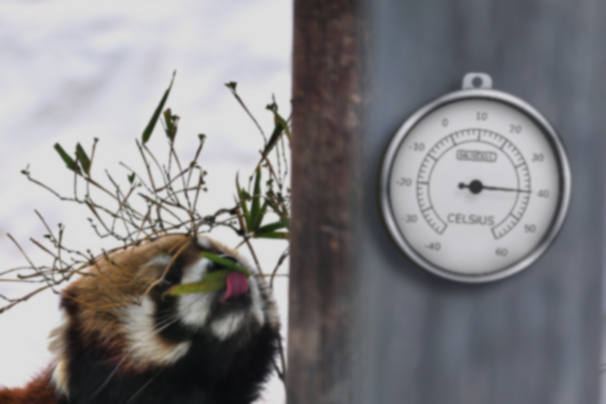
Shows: 40 (°C)
